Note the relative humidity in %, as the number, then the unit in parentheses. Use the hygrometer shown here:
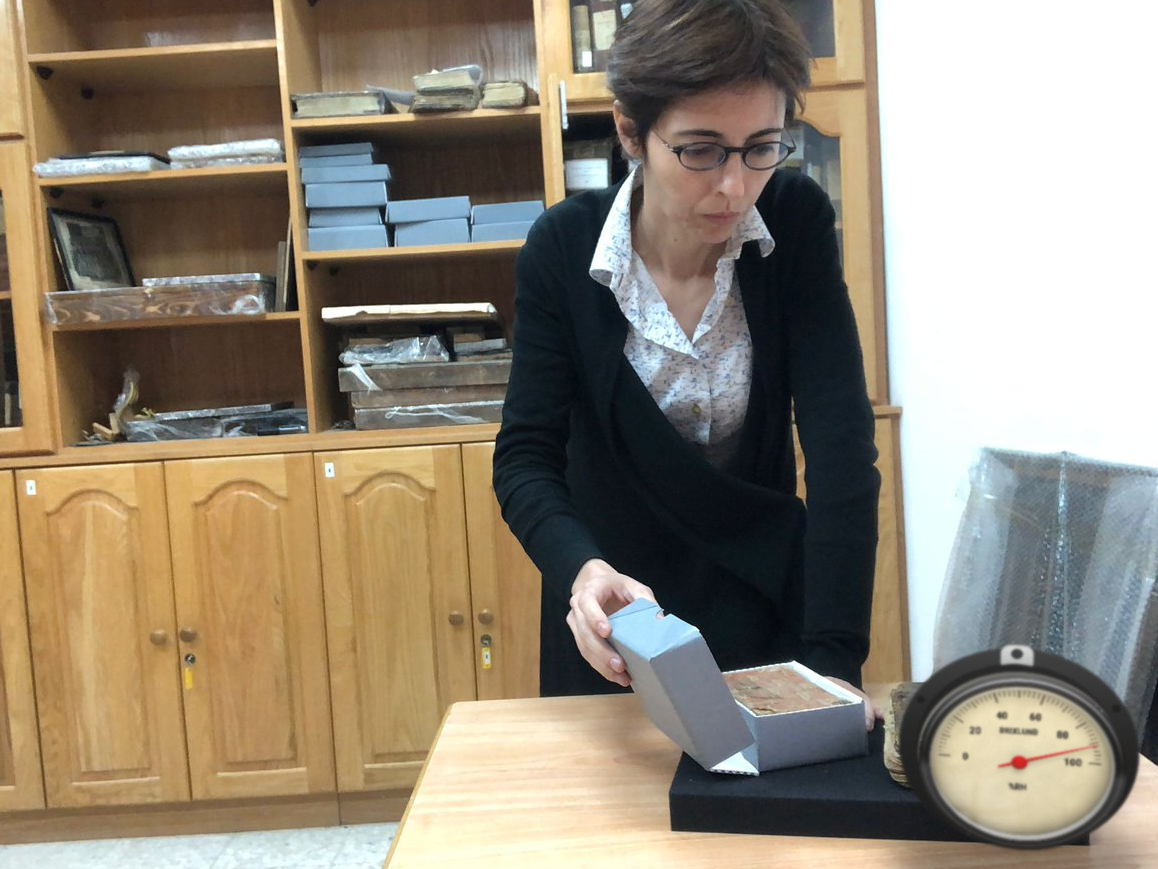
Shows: 90 (%)
